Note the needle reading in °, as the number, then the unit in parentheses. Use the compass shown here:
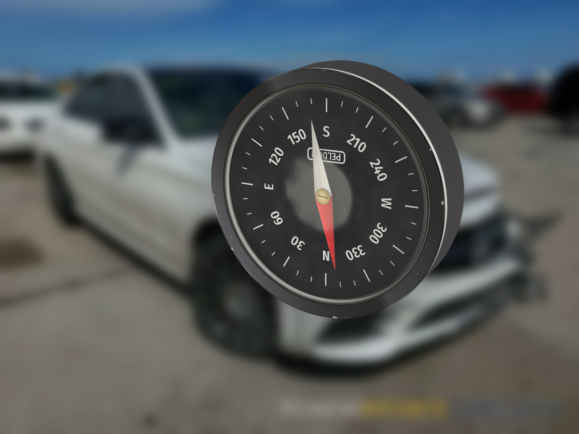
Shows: 350 (°)
